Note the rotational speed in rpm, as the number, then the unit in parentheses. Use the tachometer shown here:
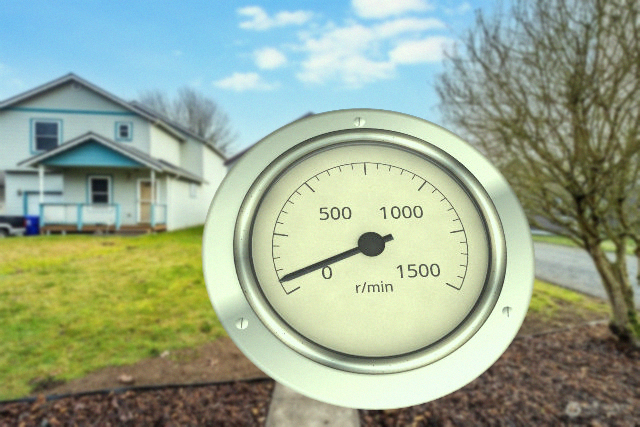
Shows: 50 (rpm)
